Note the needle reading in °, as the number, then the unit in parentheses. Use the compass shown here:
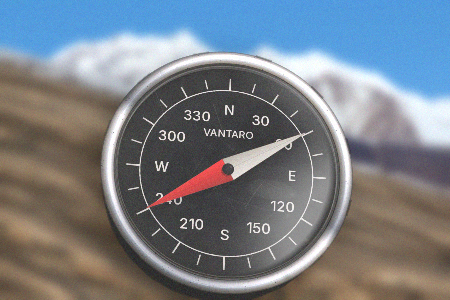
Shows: 240 (°)
